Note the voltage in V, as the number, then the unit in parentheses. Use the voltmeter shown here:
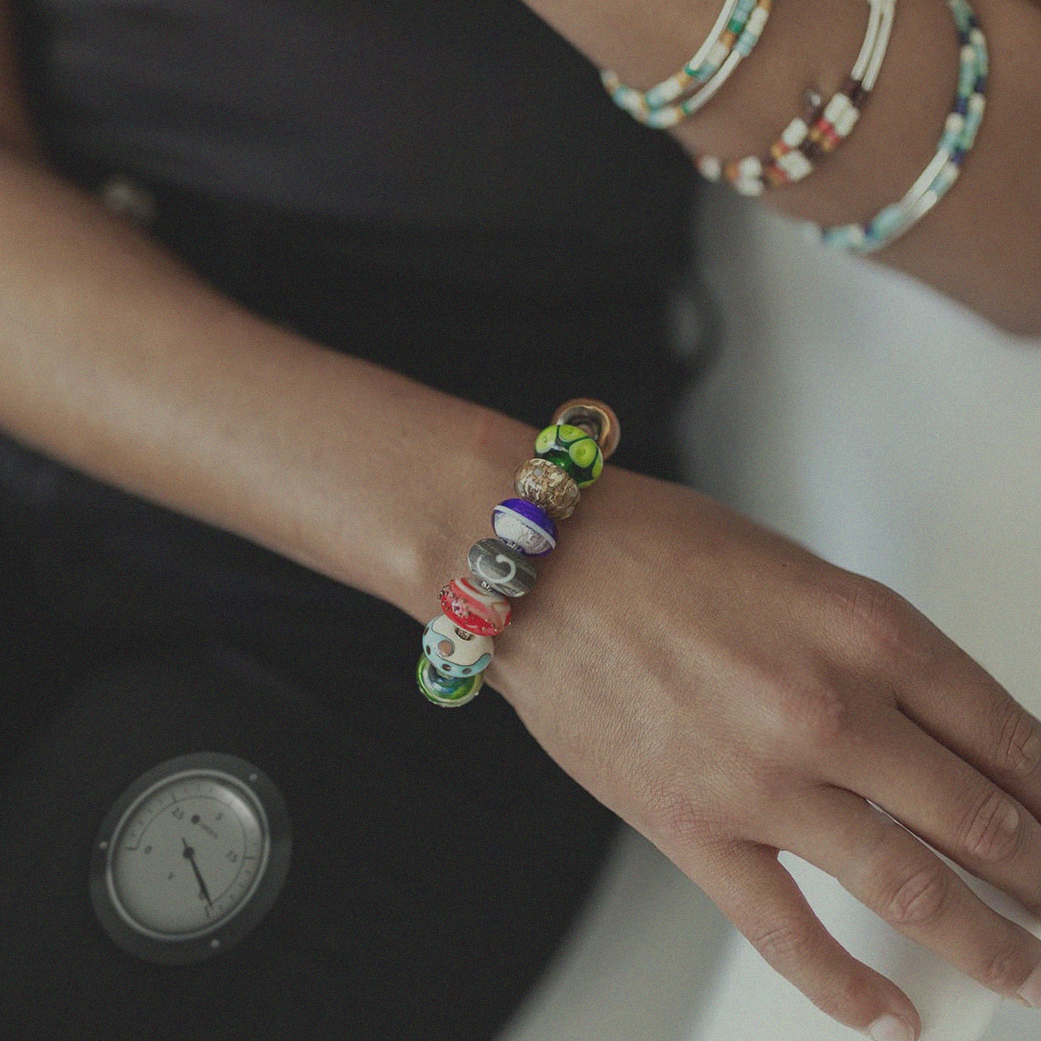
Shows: 9.75 (V)
